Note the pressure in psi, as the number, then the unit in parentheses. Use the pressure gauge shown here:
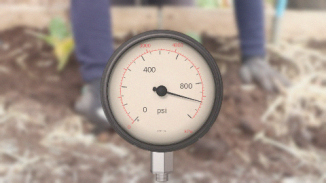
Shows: 900 (psi)
